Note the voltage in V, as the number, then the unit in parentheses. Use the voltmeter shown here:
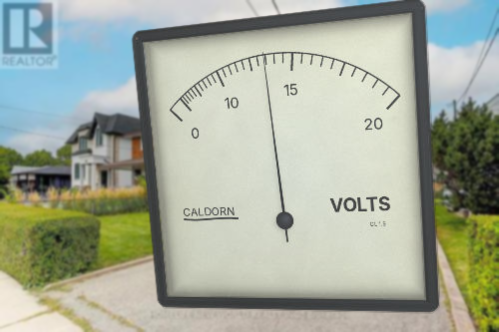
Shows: 13.5 (V)
